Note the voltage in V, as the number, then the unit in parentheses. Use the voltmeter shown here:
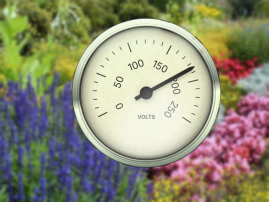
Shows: 185 (V)
